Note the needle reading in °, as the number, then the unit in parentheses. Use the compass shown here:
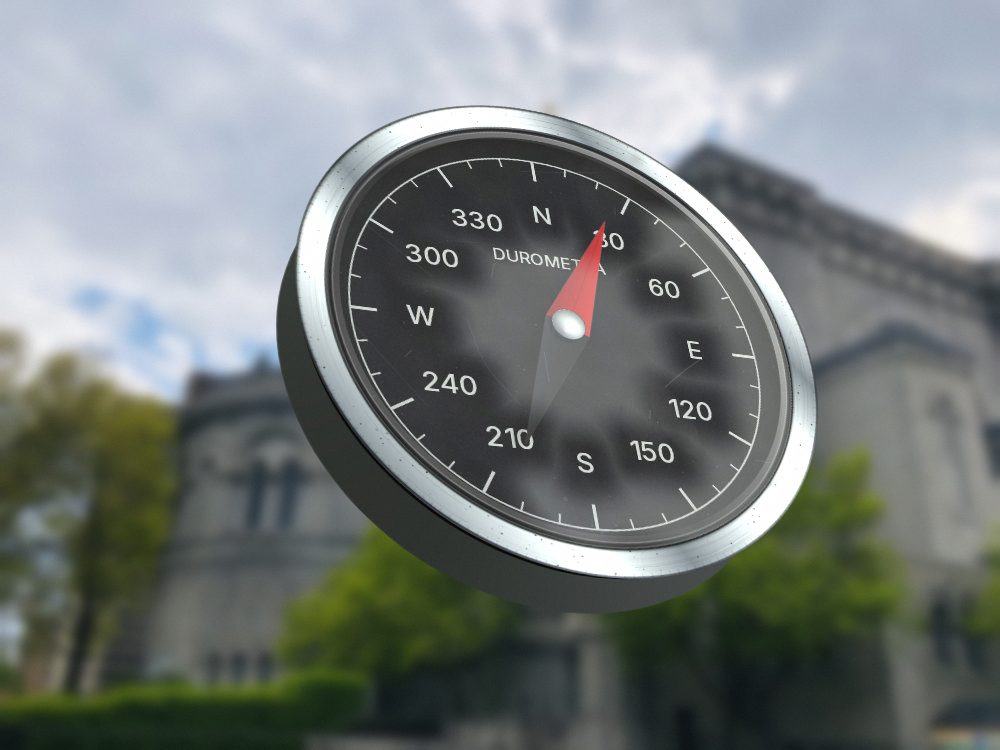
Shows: 25 (°)
